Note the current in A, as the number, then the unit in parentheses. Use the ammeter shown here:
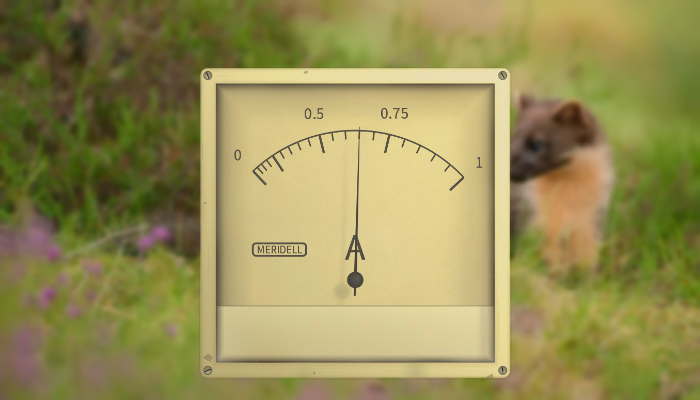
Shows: 0.65 (A)
